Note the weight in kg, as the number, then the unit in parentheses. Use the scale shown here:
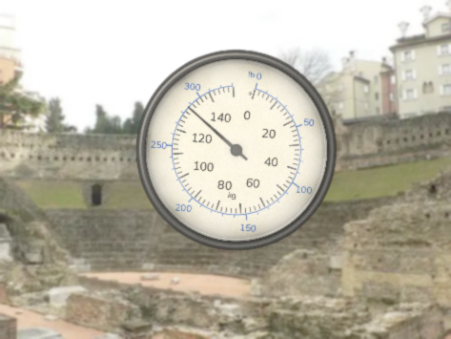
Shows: 130 (kg)
